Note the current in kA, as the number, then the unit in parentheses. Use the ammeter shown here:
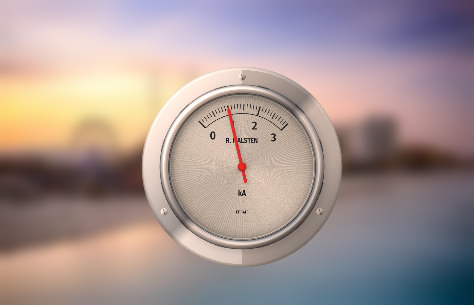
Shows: 1 (kA)
